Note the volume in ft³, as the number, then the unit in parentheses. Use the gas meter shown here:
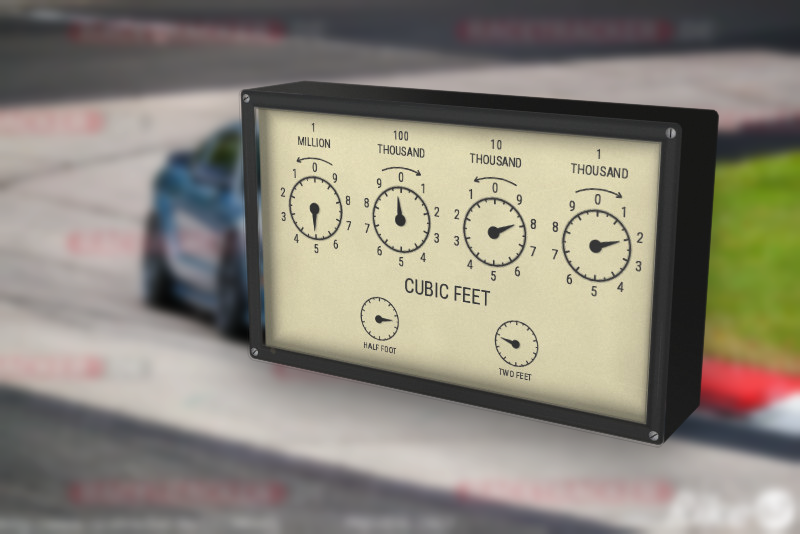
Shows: 498200 (ft³)
